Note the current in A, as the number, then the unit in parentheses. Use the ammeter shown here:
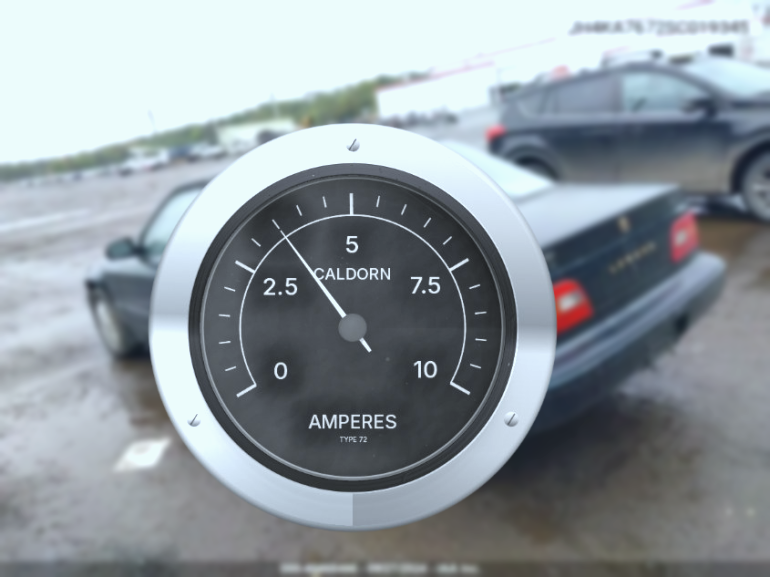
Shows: 3.5 (A)
